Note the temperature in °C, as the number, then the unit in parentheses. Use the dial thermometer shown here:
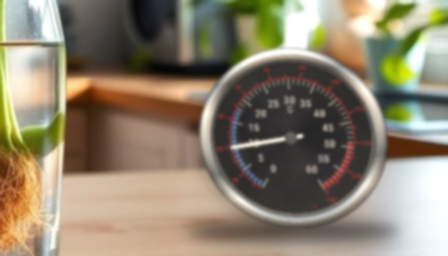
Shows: 10 (°C)
